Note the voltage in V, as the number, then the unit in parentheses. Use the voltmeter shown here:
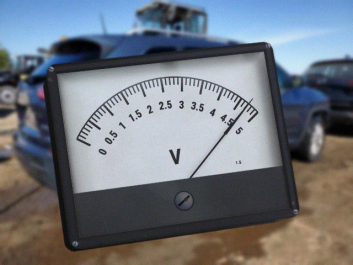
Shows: 4.7 (V)
